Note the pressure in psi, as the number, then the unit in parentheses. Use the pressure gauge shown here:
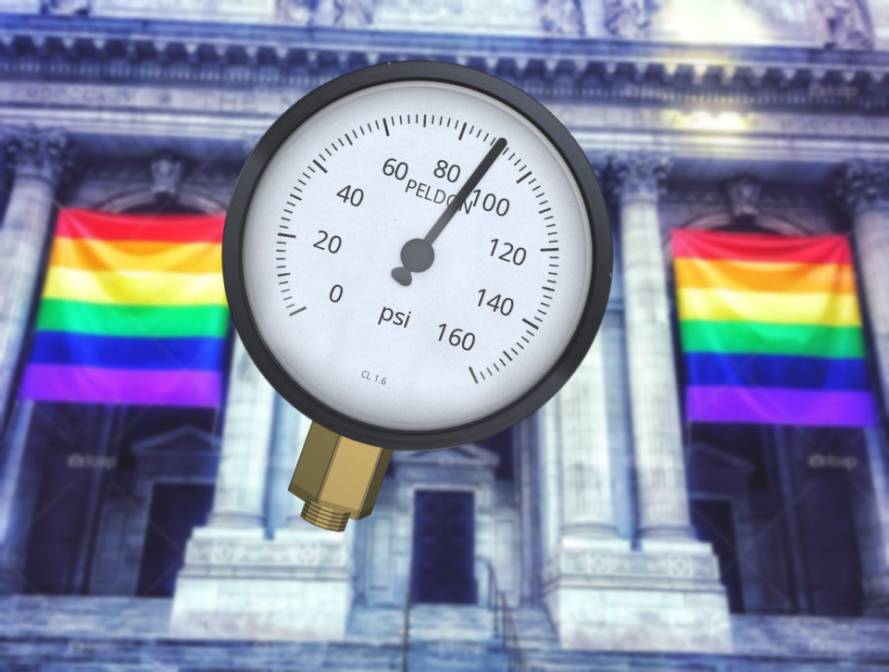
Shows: 90 (psi)
